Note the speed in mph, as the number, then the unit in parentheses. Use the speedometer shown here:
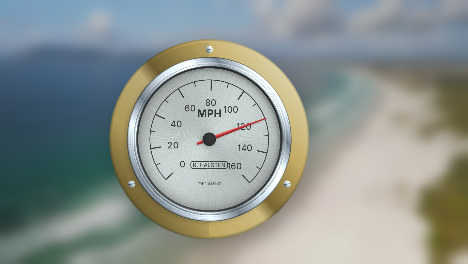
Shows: 120 (mph)
